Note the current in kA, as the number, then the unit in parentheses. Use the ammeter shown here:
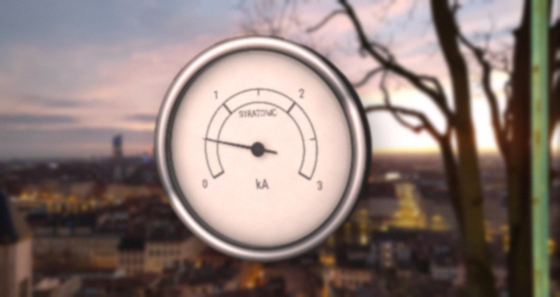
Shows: 0.5 (kA)
